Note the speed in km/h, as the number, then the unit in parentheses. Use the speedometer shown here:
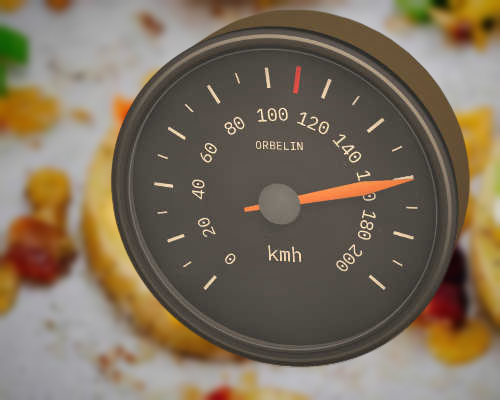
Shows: 160 (km/h)
